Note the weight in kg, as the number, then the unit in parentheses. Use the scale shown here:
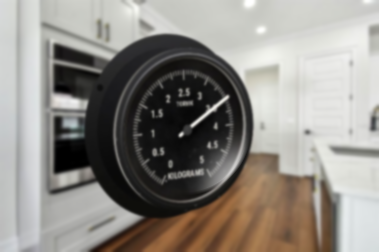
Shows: 3.5 (kg)
